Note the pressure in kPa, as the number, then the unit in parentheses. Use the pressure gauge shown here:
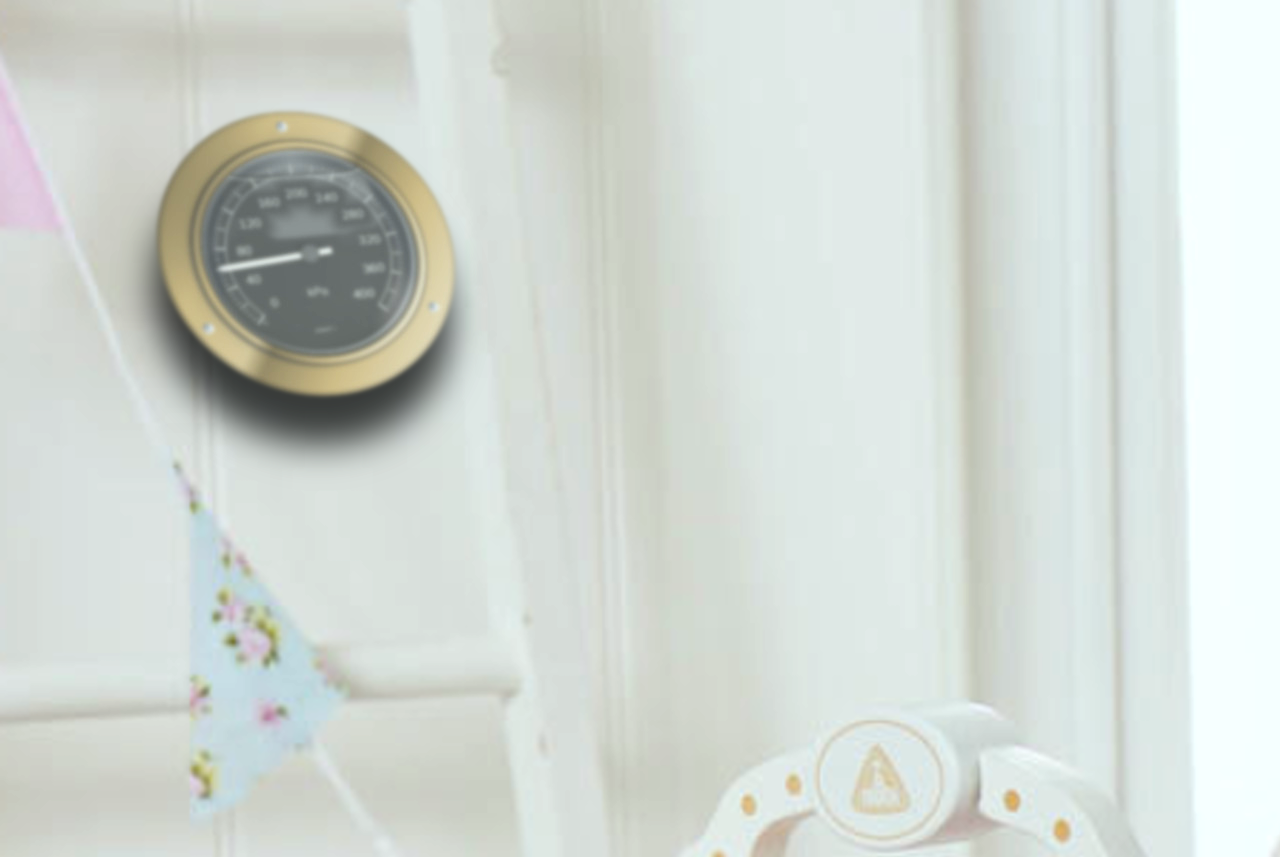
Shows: 60 (kPa)
